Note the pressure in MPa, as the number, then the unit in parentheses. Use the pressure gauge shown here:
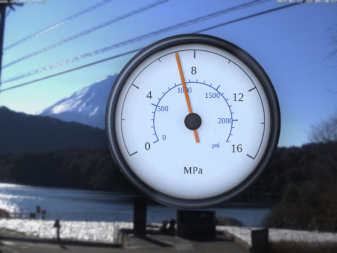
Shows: 7 (MPa)
